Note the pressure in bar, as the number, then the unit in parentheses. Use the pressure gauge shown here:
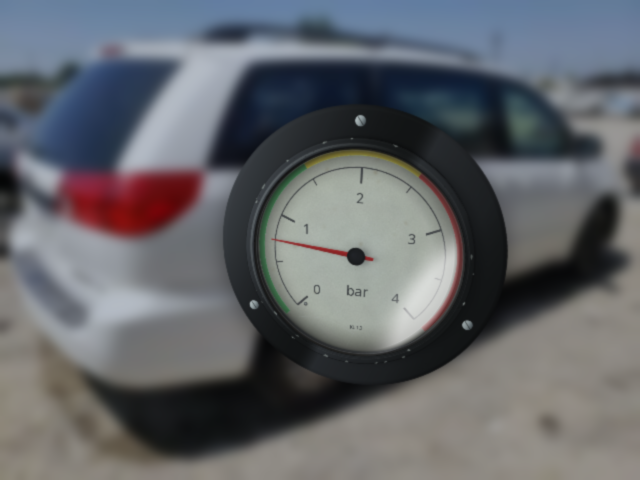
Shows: 0.75 (bar)
